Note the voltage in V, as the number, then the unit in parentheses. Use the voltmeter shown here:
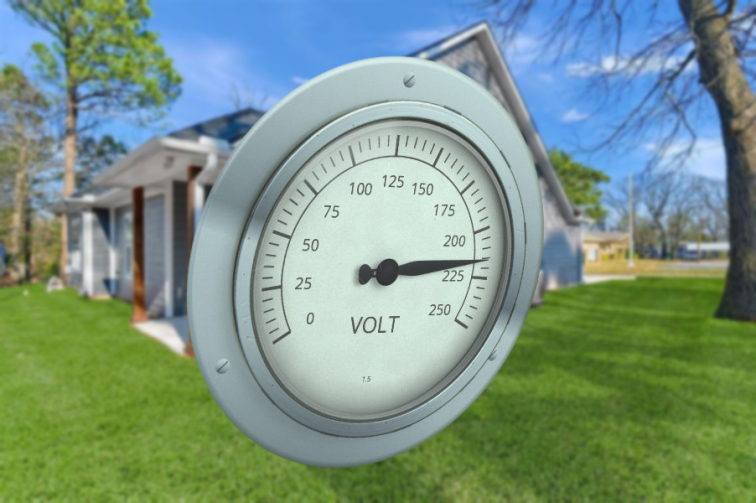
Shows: 215 (V)
